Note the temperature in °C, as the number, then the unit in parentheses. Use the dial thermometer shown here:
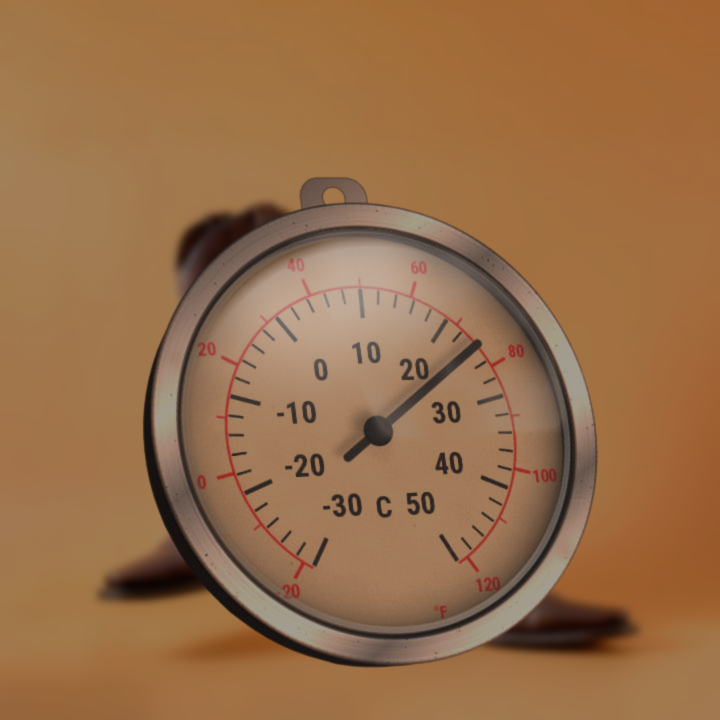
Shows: 24 (°C)
